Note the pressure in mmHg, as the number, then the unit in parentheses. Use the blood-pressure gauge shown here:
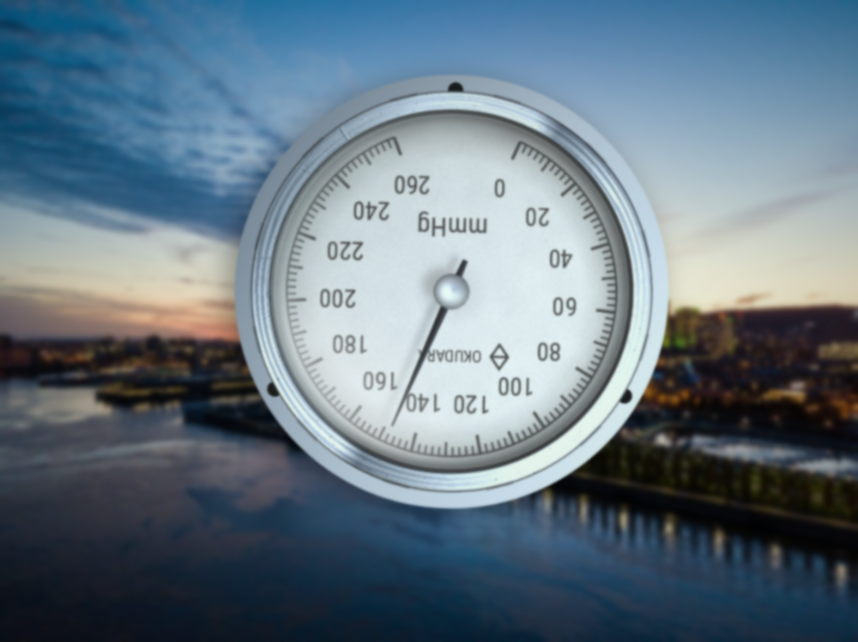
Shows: 148 (mmHg)
